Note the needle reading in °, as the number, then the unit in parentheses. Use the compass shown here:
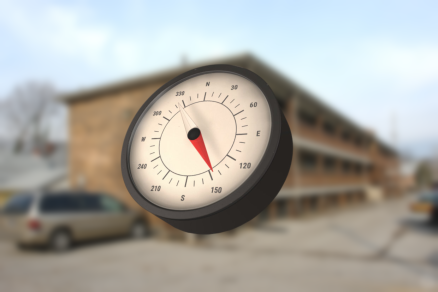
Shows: 145 (°)
